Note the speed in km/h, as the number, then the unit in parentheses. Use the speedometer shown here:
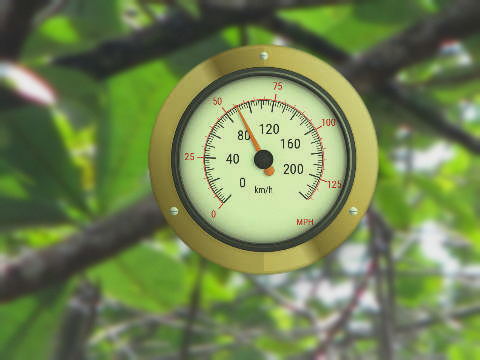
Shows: 90 (km/h)
